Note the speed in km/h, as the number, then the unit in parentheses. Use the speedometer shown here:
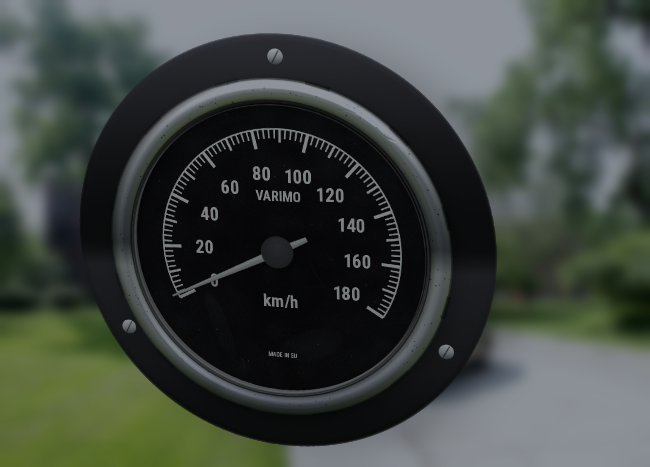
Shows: 2 (km/h)
